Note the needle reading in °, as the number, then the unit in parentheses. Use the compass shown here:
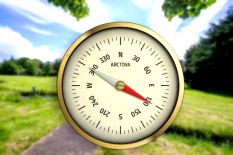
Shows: 120 (°)
